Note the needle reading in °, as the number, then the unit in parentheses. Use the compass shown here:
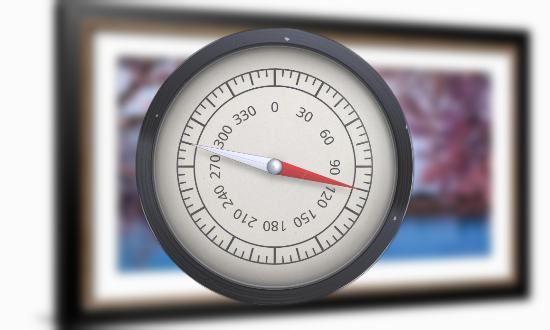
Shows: 105 (°)
